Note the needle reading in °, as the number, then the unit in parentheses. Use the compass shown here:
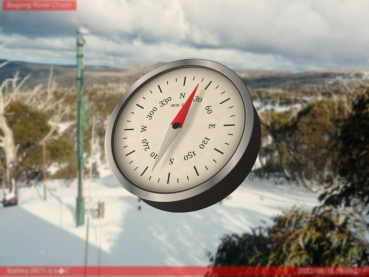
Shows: 20 (°)
